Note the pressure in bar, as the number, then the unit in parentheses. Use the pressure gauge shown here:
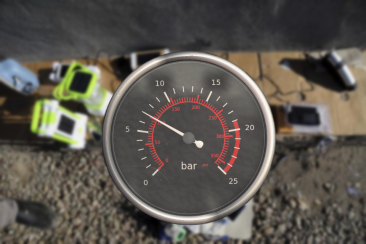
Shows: 7 (bar)
